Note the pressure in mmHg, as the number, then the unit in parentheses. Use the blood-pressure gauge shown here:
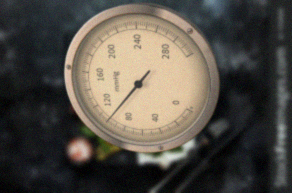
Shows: 100 (mmHg)
